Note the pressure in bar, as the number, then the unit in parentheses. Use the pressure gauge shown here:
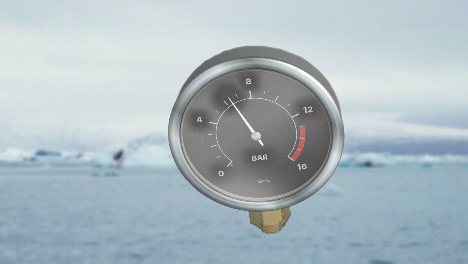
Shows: 6.5 (bar)
